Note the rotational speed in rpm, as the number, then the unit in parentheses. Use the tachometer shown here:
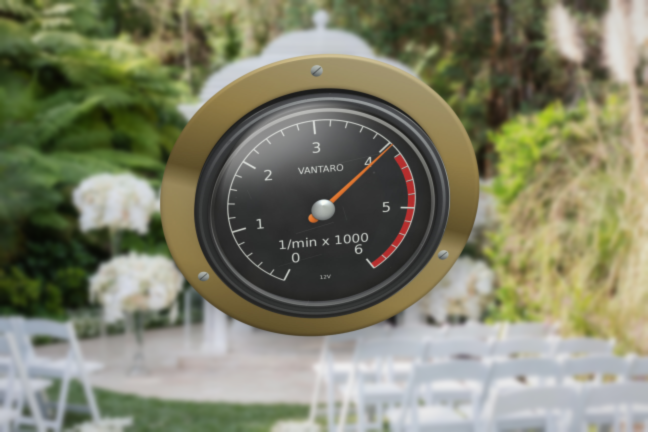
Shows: 4000 (rpm)
